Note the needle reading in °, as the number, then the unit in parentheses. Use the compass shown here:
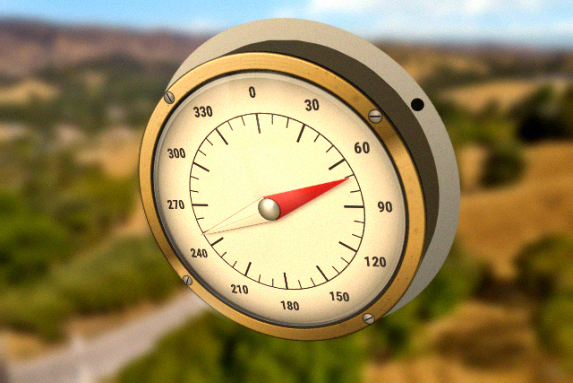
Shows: 70 (°)
